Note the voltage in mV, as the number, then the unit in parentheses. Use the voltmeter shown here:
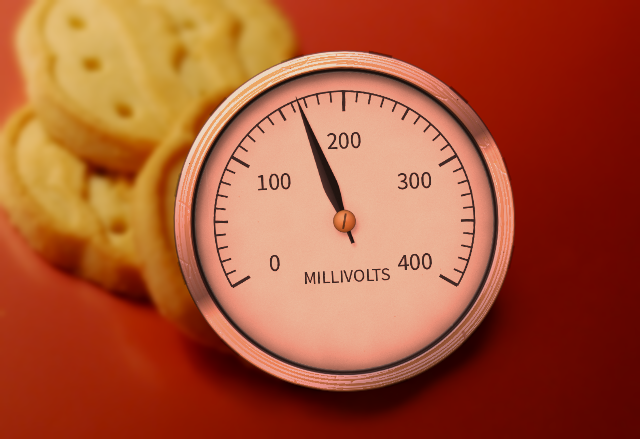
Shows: 165 (mV)
